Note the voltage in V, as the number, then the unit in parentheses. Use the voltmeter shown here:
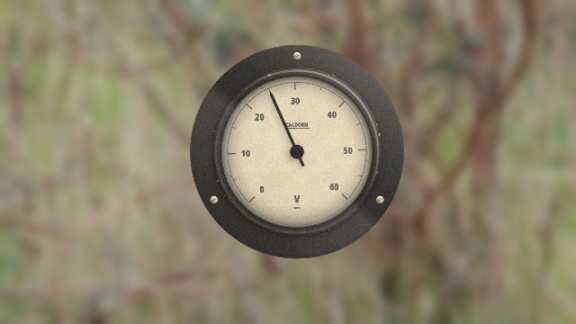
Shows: 25 (V)
